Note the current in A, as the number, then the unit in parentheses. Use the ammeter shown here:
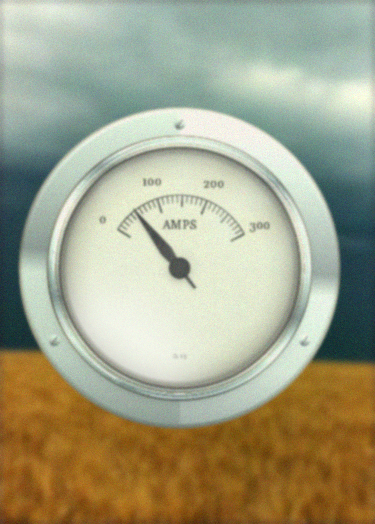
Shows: 50 (A)
